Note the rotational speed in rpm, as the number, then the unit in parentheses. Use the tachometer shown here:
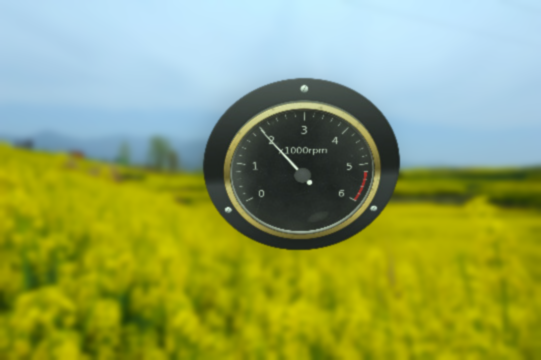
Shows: 2000 (rpm)
